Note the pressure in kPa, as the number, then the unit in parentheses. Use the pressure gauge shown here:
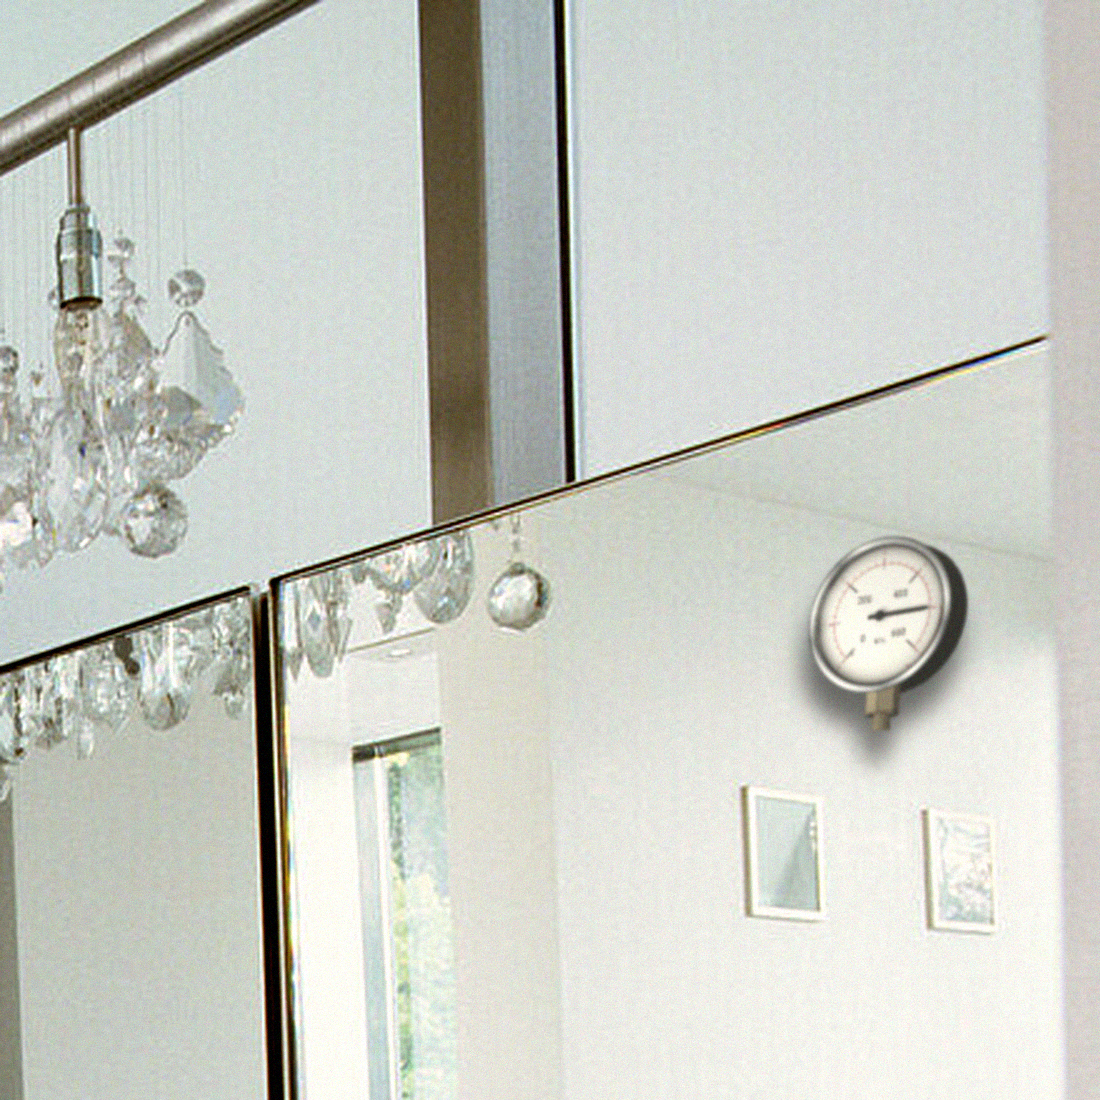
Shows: 500 (kPa)
